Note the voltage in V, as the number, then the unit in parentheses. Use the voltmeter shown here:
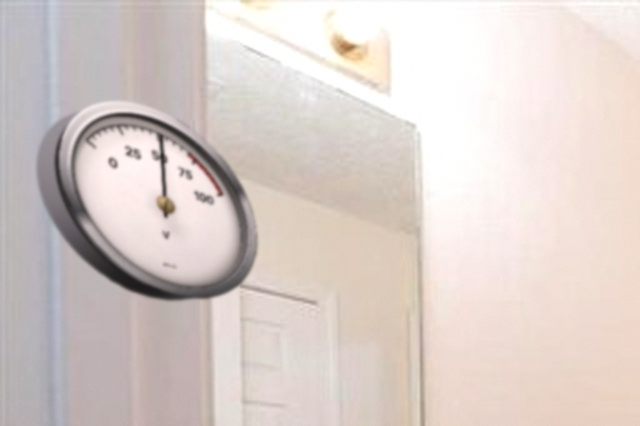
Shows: 50 (V)
